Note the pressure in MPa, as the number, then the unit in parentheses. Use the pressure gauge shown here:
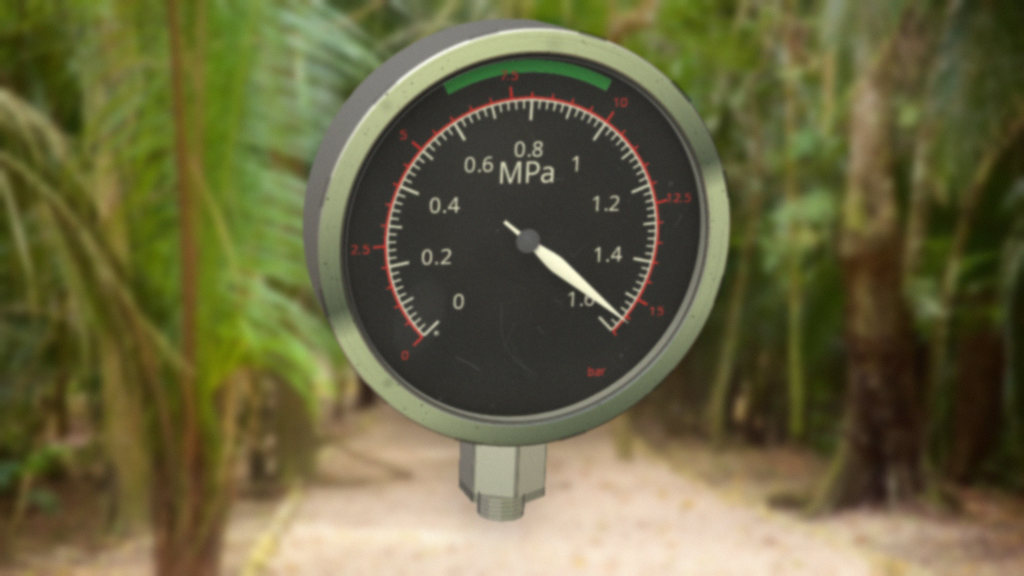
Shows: 1.56 (MPa)
